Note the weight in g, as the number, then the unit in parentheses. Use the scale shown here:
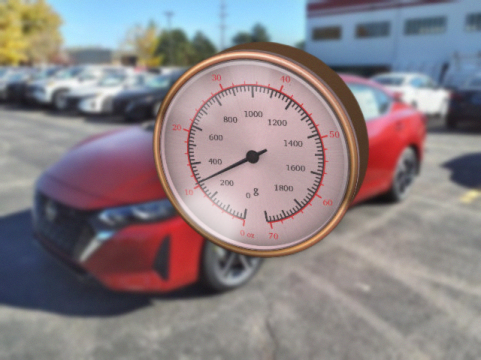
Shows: 300 (g)
